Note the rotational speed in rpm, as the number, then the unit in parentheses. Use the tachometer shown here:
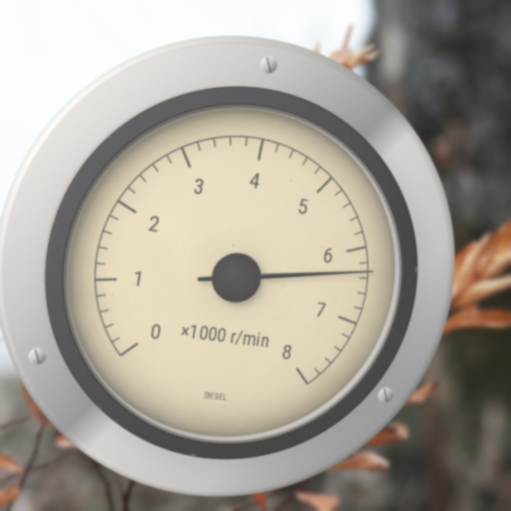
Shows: 6300 (rpm)
